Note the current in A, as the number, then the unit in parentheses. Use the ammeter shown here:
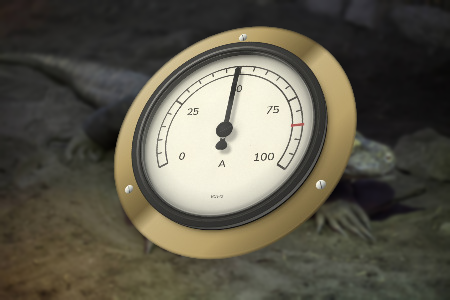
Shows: 50 (A)
